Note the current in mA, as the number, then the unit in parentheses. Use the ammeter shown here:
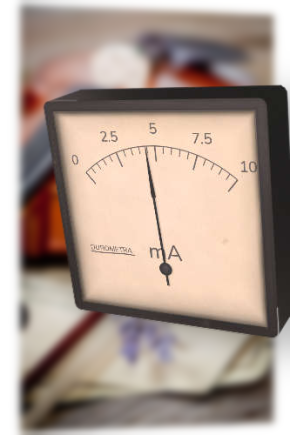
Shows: 4.5 (mA)
